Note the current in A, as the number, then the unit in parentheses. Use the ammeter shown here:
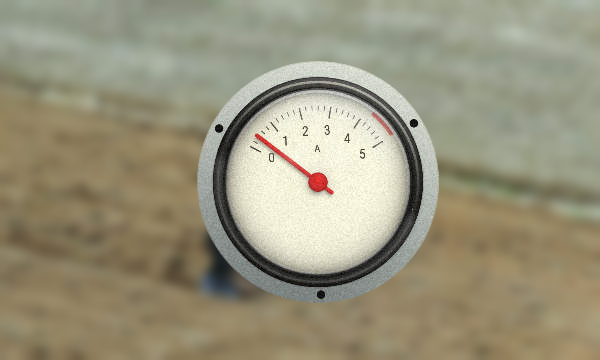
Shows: 0.4 (A)
